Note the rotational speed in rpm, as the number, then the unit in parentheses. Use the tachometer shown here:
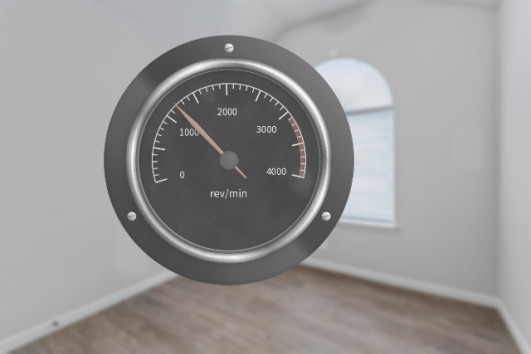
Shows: 1200 (rpm)
